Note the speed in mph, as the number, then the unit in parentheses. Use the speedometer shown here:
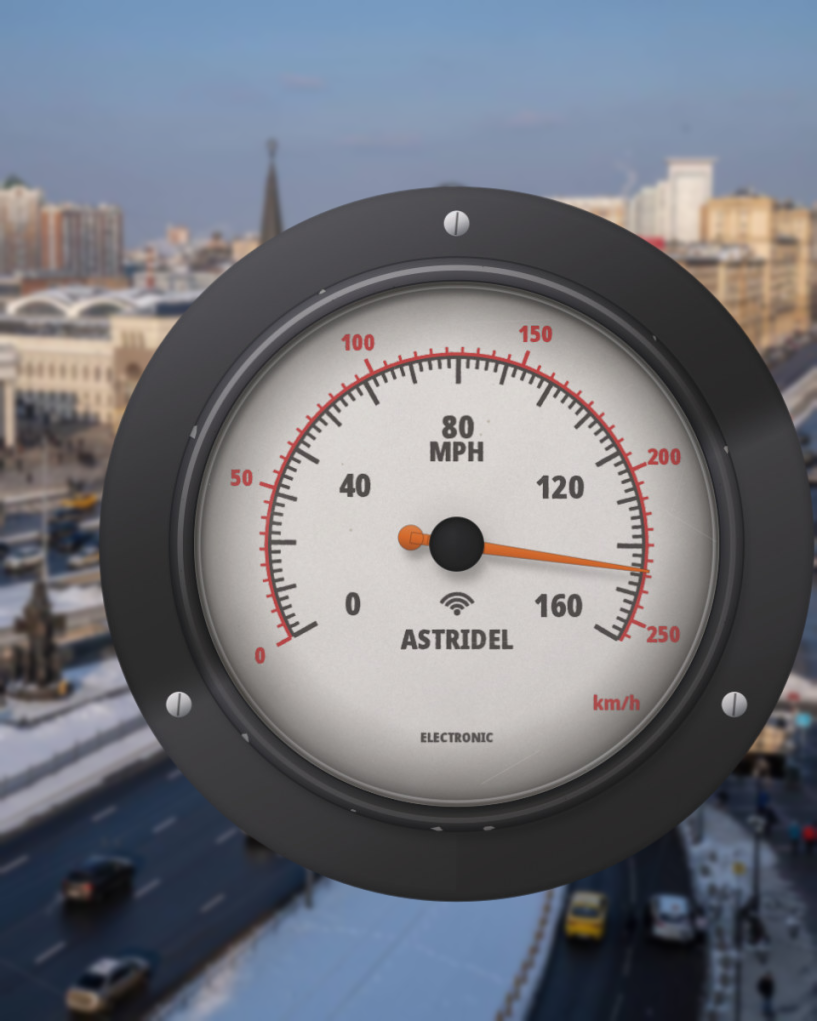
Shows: 145 (mph)
